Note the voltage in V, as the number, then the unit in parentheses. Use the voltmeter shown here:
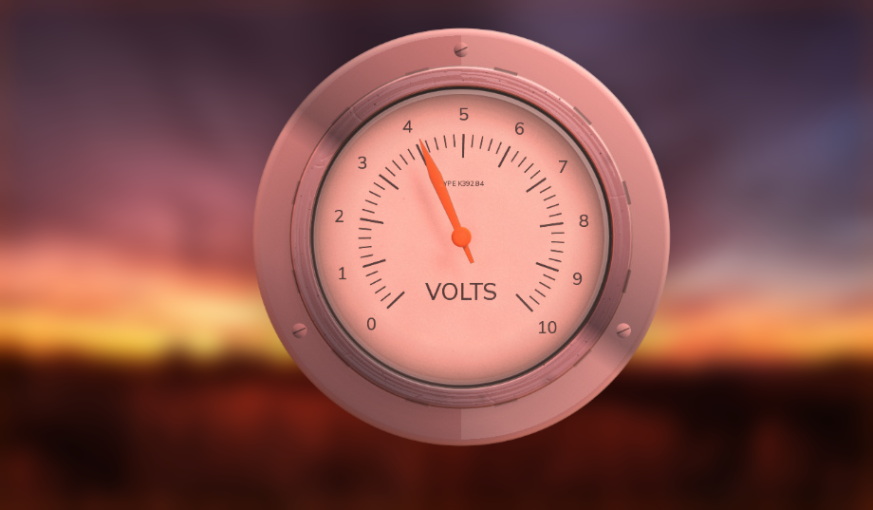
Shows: 4.1 (V)
